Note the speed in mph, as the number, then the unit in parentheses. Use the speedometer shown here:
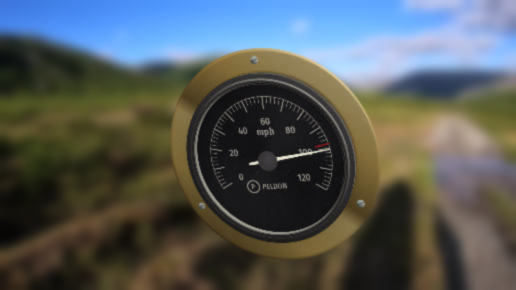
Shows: 100 (mph)
